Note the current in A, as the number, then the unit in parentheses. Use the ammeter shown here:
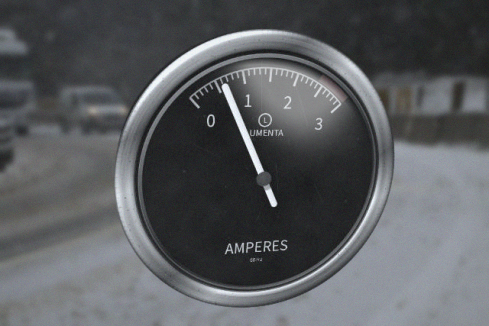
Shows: 0.6 (A)
